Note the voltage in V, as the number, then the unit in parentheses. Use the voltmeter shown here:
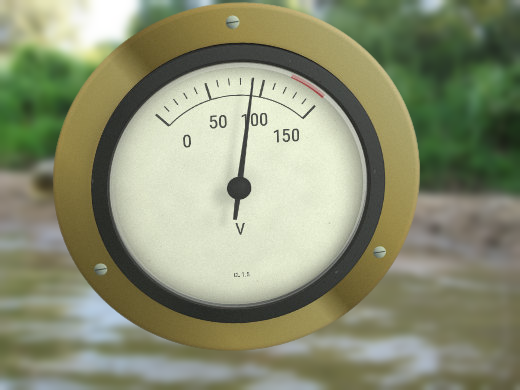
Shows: 90 (V)
